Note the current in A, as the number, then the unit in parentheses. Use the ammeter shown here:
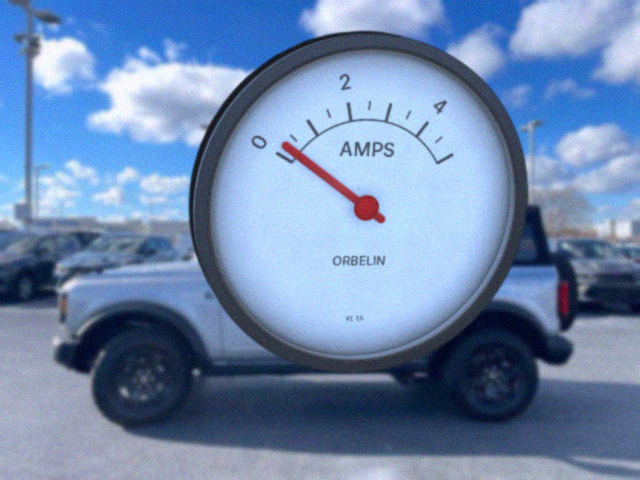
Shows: 0.25 (A)
